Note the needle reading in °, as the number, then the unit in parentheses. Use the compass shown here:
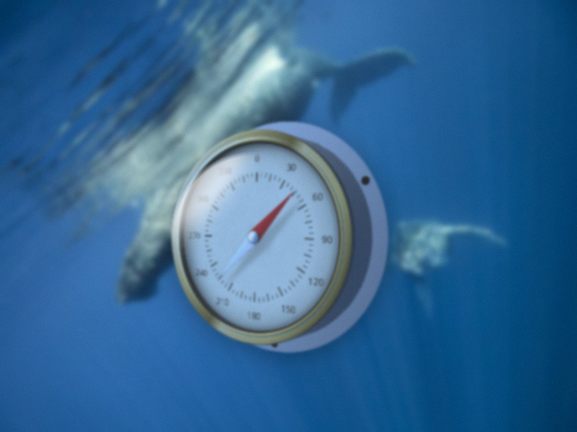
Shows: 45 (°)
